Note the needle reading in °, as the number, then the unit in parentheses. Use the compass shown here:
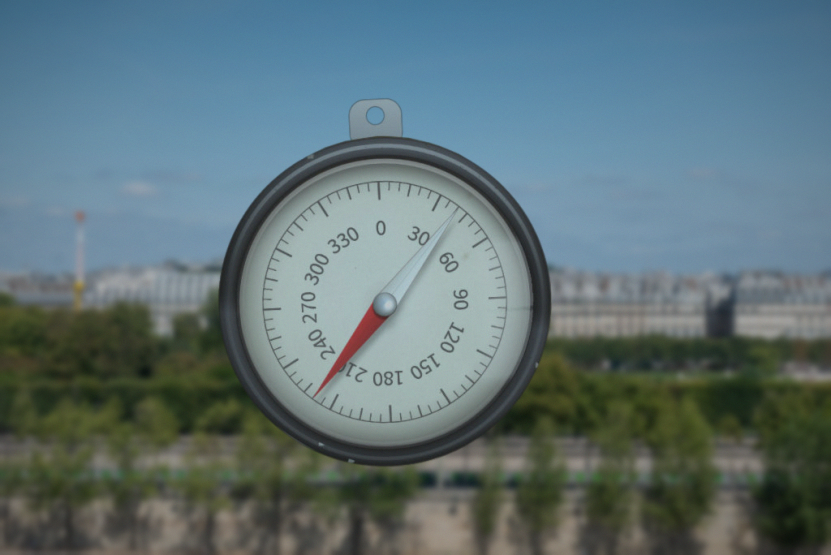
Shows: 220 (°)
